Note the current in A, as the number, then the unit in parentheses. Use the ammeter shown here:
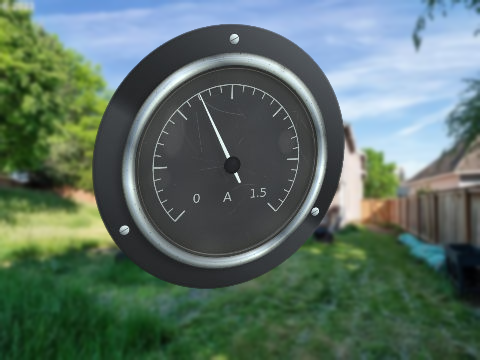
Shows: 0.6 (A)
